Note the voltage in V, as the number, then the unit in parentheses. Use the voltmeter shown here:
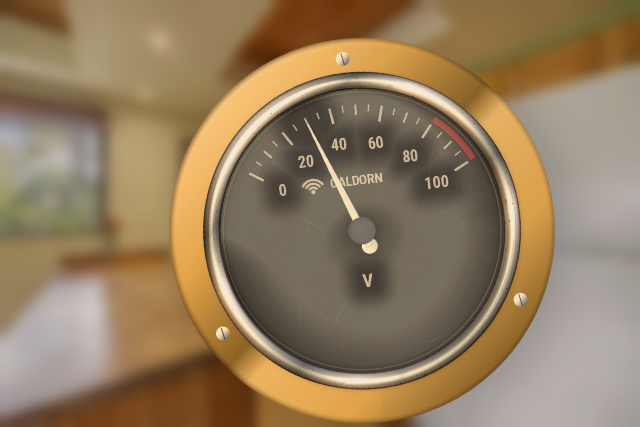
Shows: 30 (V)
